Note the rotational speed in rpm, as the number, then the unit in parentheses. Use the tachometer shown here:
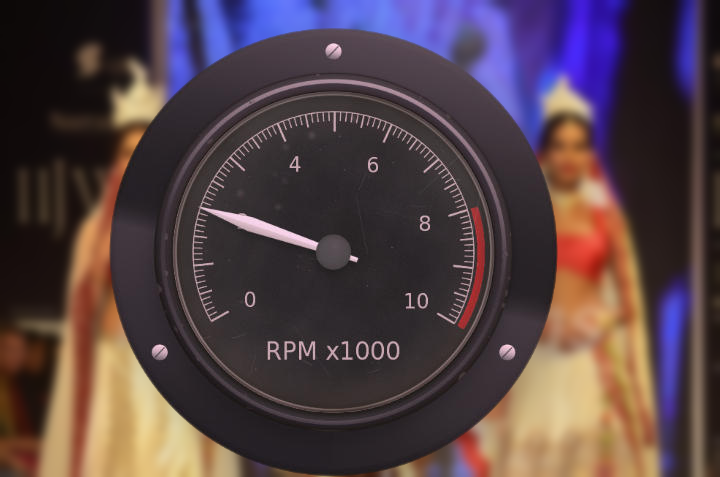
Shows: 2000 (rpm)
